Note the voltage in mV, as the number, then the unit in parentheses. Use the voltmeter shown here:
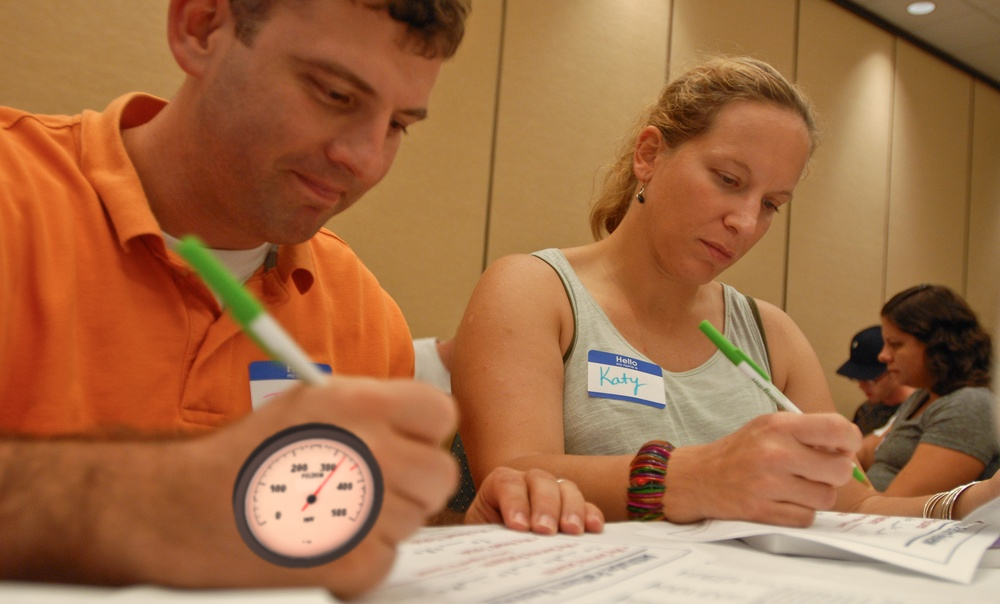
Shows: 320 (mV)
